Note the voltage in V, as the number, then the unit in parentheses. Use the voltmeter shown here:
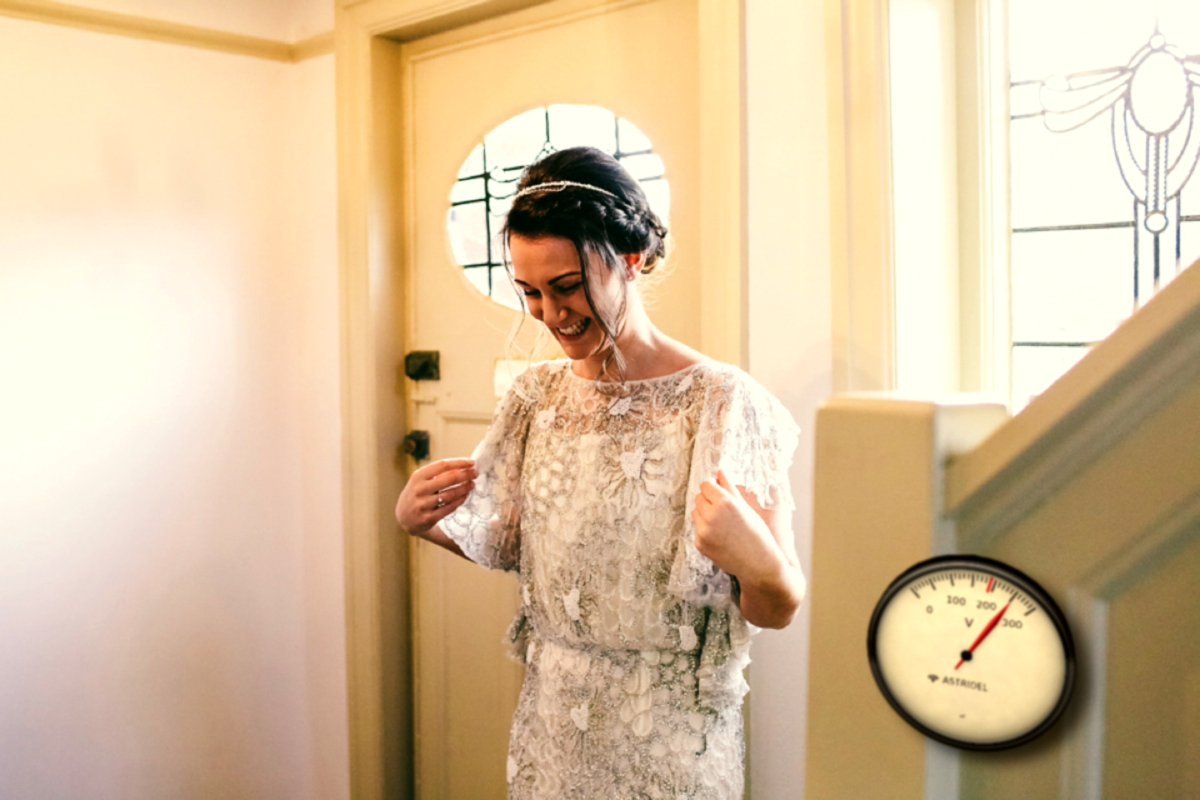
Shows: 250 (V)
